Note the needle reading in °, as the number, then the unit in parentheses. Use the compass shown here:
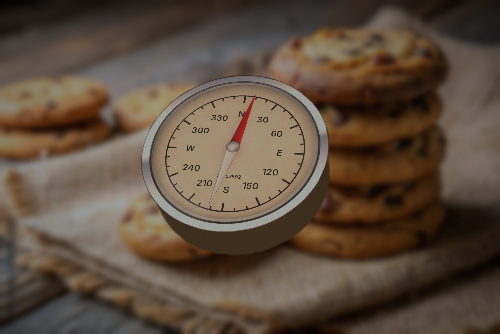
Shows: 10 (°)
